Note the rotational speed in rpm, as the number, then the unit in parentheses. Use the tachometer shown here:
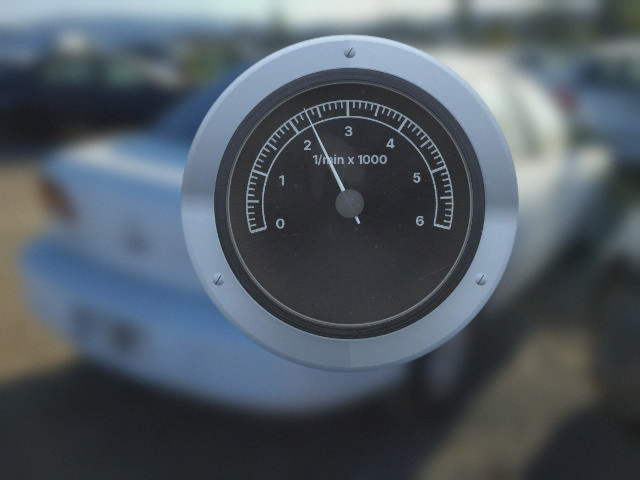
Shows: 2300 (rpm)
